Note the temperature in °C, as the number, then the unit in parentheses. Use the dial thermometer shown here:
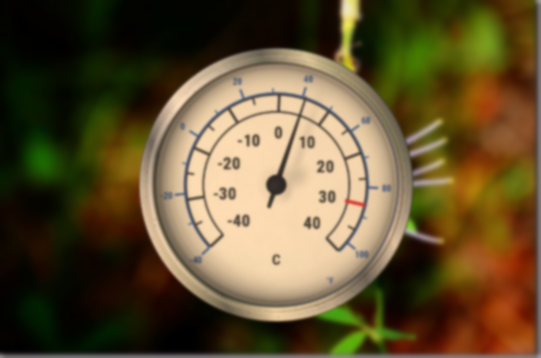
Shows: 5 (°C)
